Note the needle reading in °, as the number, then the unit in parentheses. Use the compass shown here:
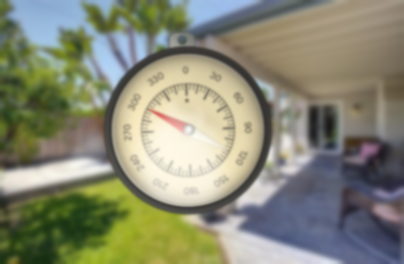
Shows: 300 (°)
